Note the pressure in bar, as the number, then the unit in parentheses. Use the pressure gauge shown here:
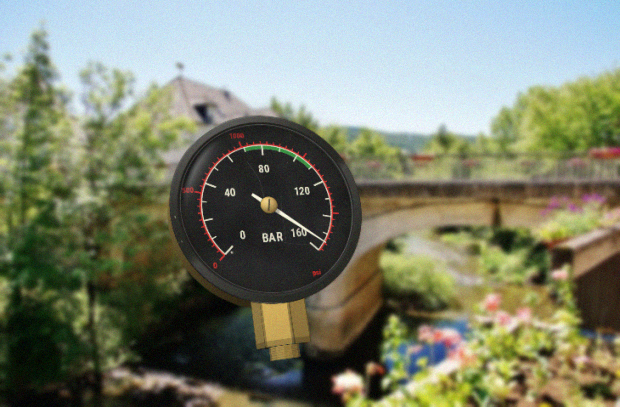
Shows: 155 (bar)
